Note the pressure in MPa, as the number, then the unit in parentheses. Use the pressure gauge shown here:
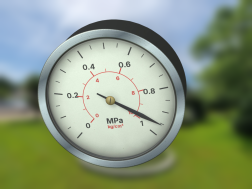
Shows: 0.95 (MPa)
